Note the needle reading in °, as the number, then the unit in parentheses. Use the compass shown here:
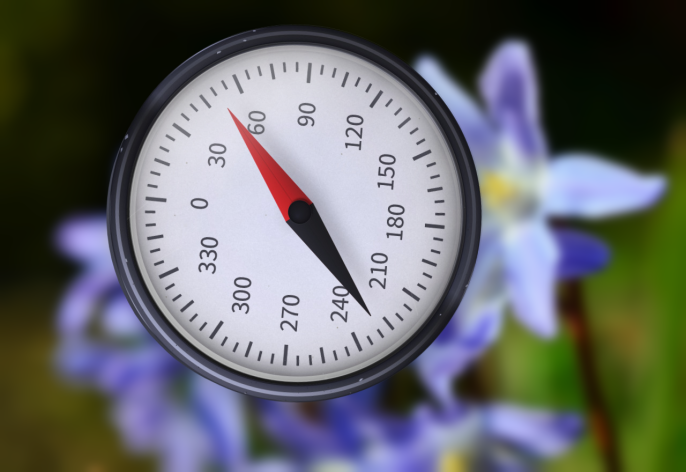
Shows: 50 (°)
